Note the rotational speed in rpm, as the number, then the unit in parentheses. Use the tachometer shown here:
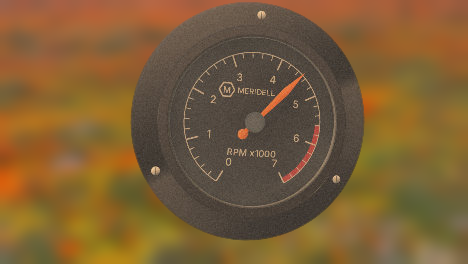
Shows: 4500 (rpm)
